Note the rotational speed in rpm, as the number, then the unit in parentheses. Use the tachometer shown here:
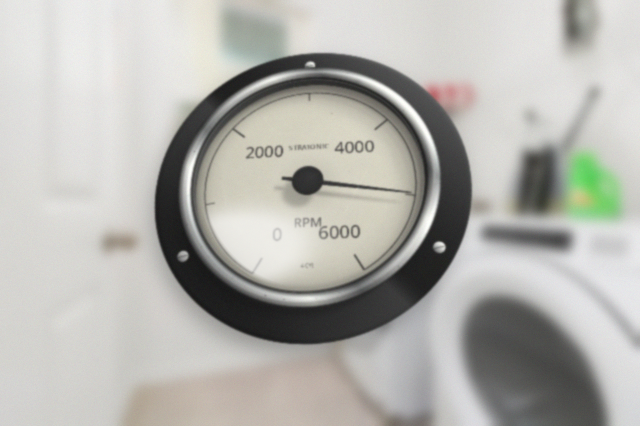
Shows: 5000 (rpm)
